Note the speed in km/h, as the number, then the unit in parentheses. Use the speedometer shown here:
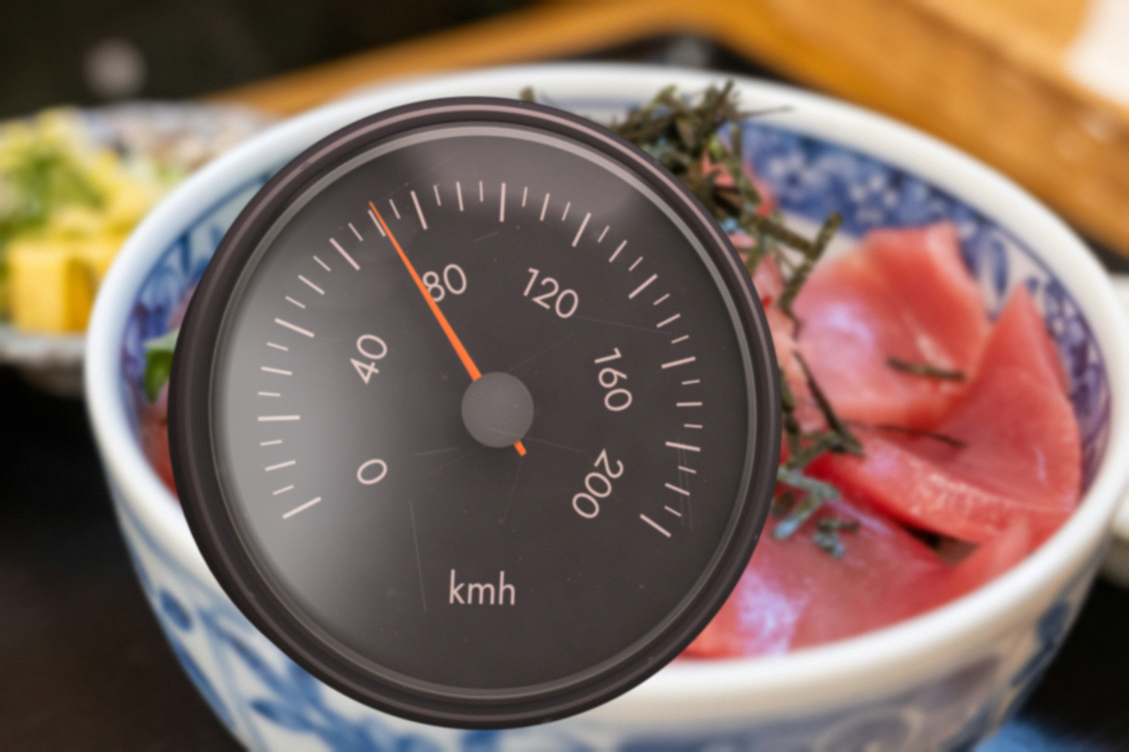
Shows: 70 (km/h)
